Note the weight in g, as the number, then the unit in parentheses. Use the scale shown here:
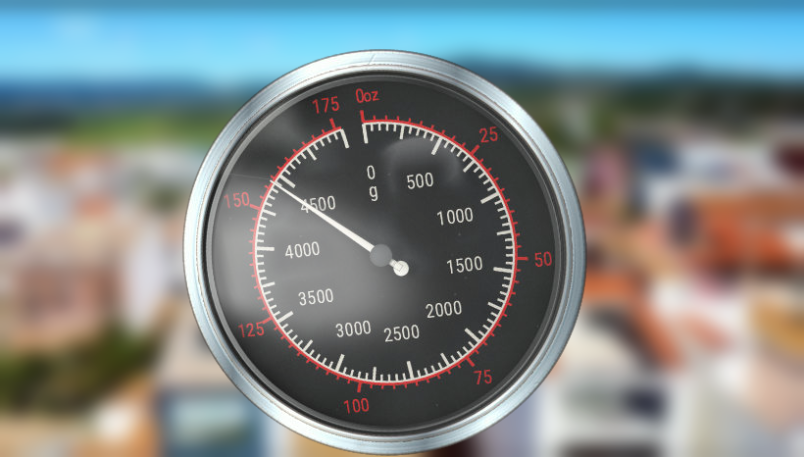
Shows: 4450 (g)
